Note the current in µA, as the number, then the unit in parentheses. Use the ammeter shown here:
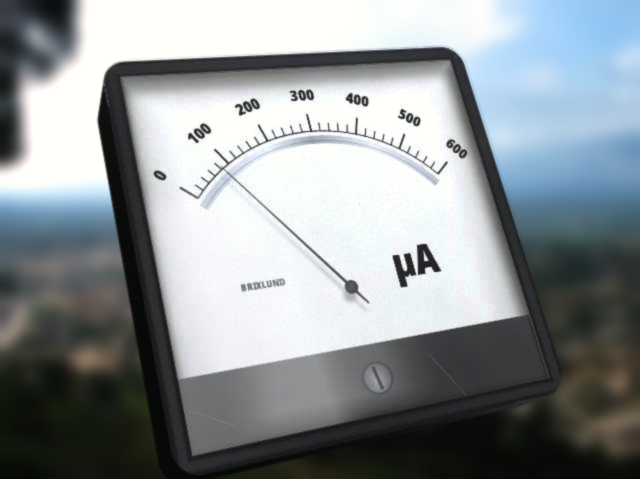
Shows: 80 (µA)
